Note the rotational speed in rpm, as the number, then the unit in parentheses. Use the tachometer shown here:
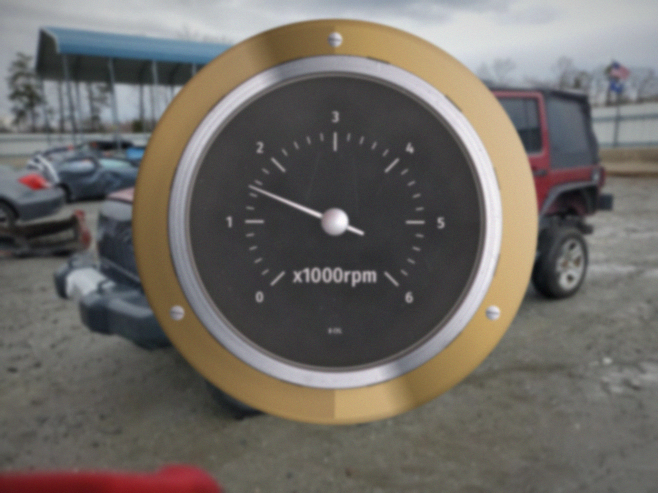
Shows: 1500 (rpm)
